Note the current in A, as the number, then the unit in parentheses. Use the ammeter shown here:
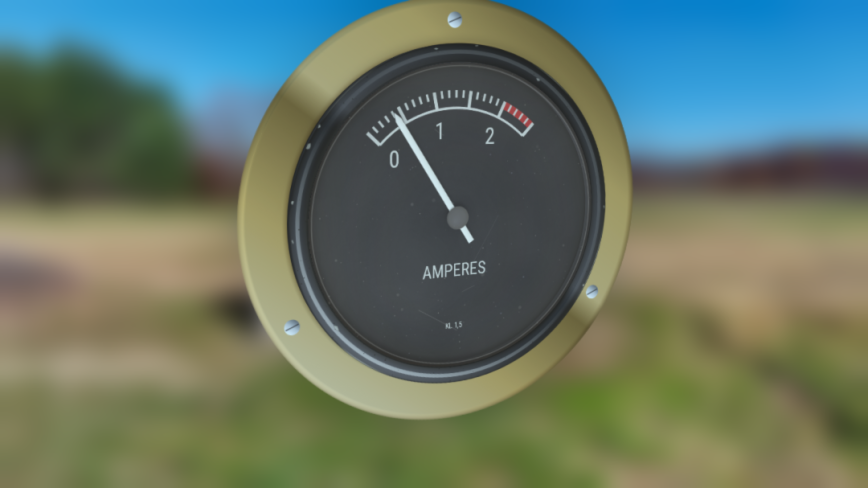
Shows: 0.4 (A)
